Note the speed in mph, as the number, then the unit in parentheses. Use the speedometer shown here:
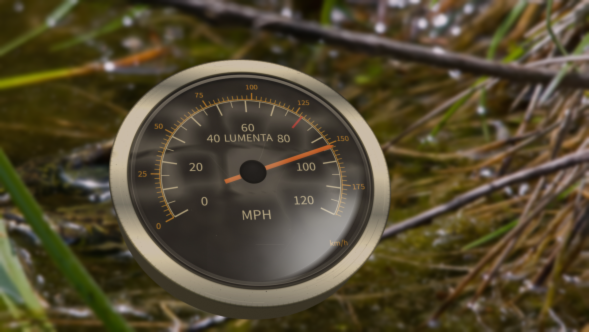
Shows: 95 (mph)
